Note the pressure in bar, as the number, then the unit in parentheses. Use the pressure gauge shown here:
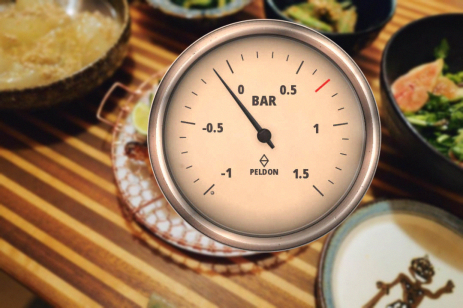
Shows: -0.1 (bar)
